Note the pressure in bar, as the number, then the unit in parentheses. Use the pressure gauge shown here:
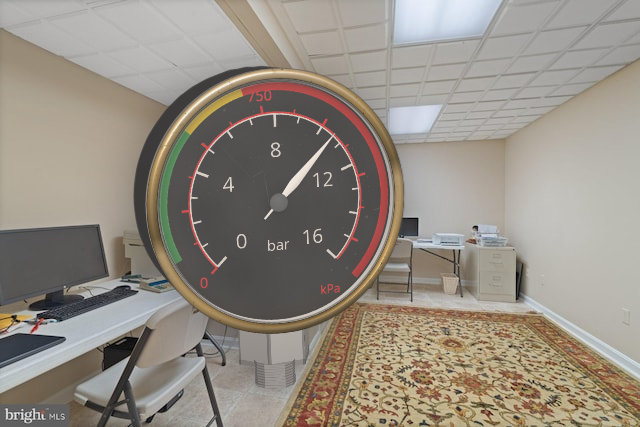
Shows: 10.5 (bar)
